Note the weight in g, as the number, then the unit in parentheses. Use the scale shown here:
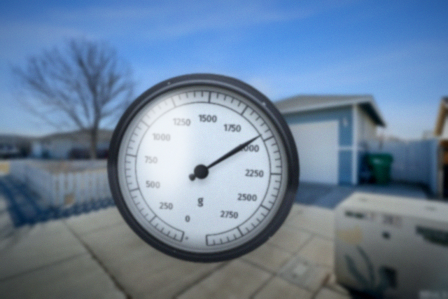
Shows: 1950 (g)
